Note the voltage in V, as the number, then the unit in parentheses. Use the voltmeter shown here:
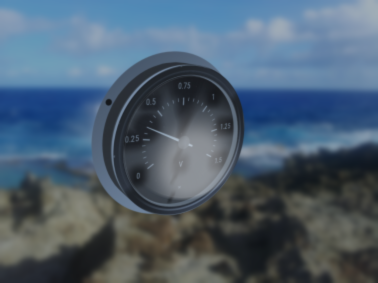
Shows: 0.35 (V)
